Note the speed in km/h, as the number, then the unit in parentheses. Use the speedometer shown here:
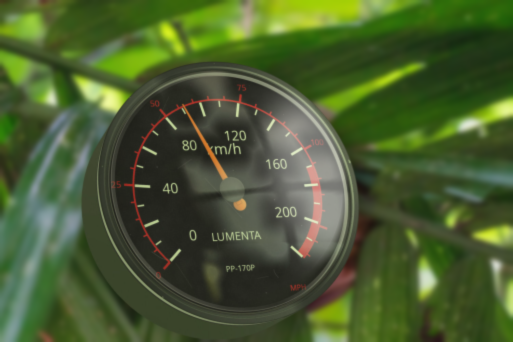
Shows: 90 (km/h)
